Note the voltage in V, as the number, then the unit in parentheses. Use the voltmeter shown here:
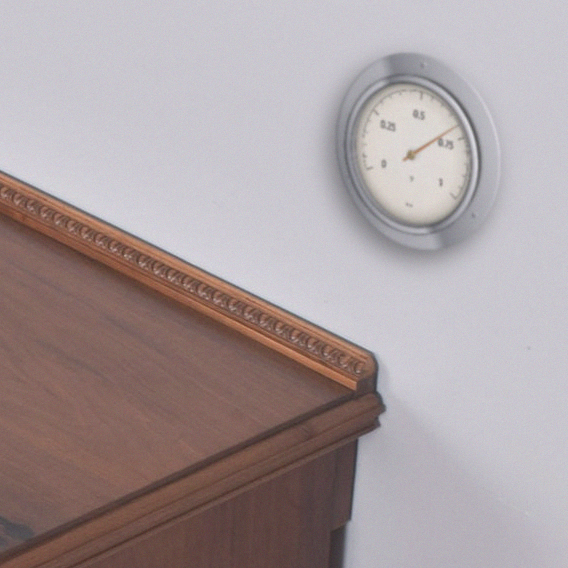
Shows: 0.7 (V)
